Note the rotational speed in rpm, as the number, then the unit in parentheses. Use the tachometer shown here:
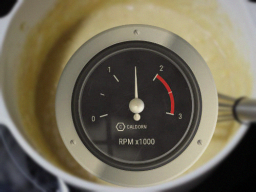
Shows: 1500 (rpm)
